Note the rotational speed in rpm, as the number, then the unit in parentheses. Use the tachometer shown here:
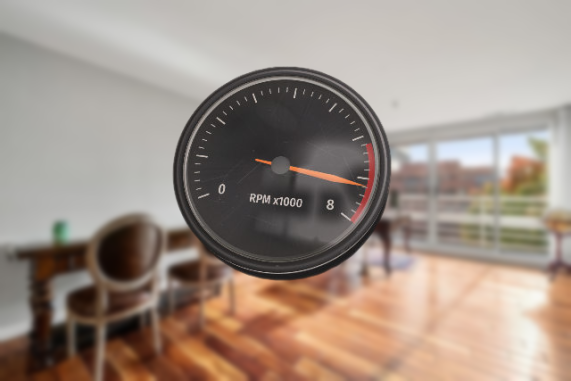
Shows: 7200 (rpm)
